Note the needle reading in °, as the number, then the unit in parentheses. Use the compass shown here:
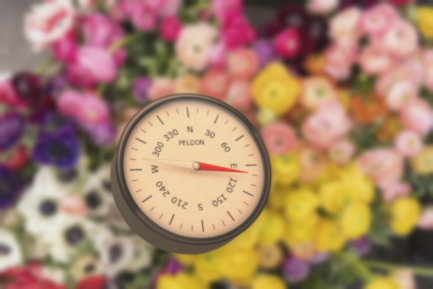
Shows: 100 (°)
